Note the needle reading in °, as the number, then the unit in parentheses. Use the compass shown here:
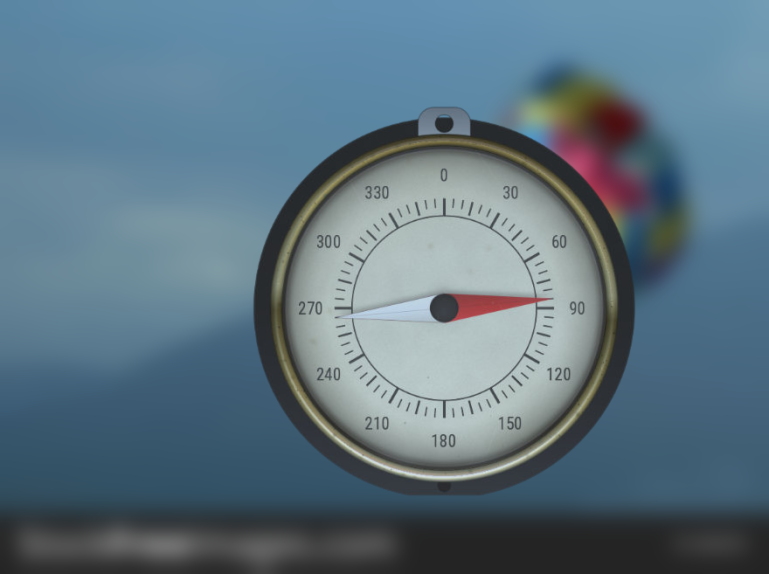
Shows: 85 (°)
